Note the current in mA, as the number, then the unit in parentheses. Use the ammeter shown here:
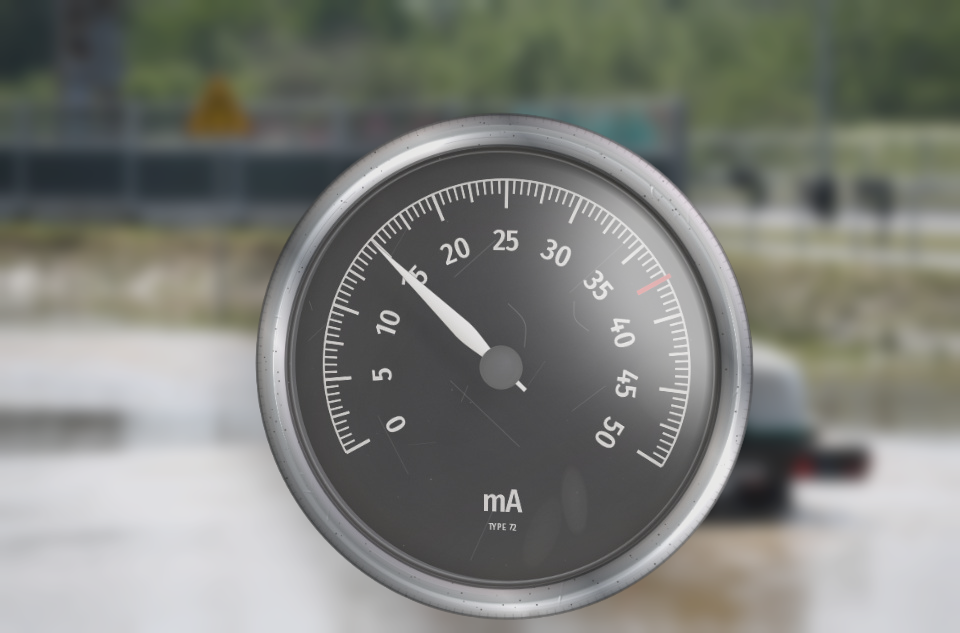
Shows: 15 (mA)
